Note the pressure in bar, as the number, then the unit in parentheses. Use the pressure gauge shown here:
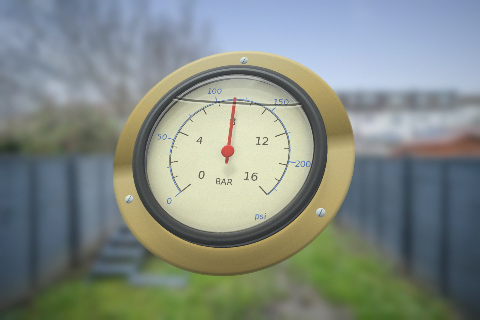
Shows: 8 (bar)
